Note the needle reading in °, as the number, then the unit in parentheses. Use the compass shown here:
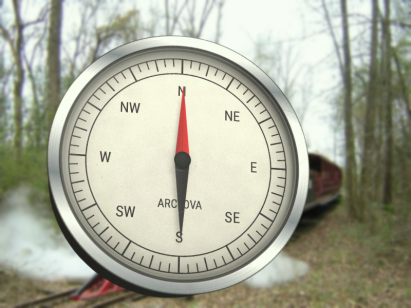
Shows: 0 (°)
